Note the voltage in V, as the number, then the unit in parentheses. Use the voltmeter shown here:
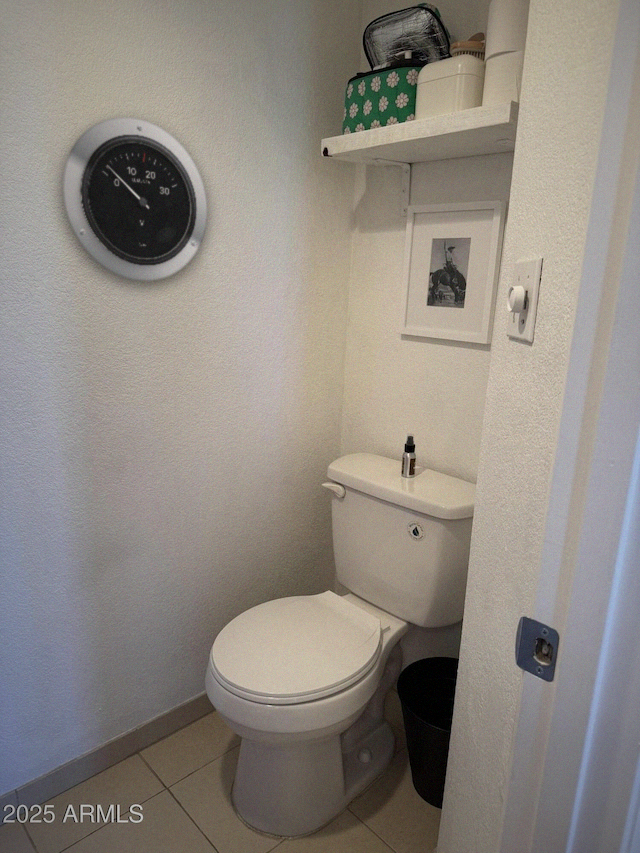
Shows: 2 (V)
